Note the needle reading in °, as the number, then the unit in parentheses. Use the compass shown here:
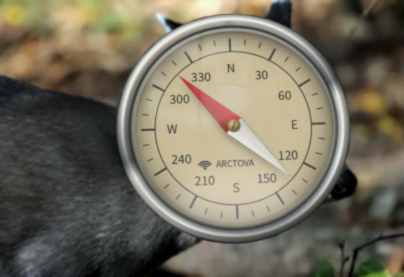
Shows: 315 (°)
